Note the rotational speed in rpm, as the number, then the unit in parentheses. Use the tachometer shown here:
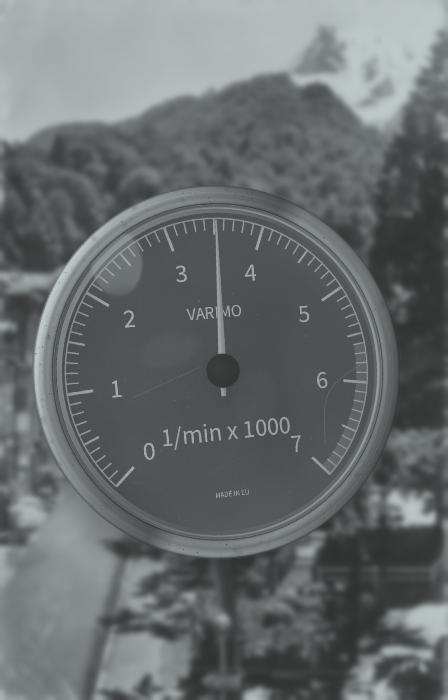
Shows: 3500 (rpm)
